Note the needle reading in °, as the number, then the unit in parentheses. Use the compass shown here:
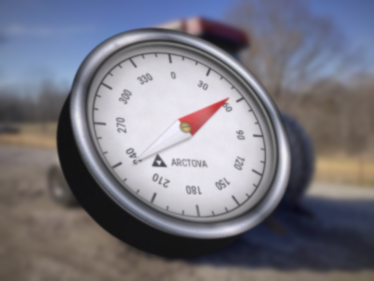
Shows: 55 (°)
